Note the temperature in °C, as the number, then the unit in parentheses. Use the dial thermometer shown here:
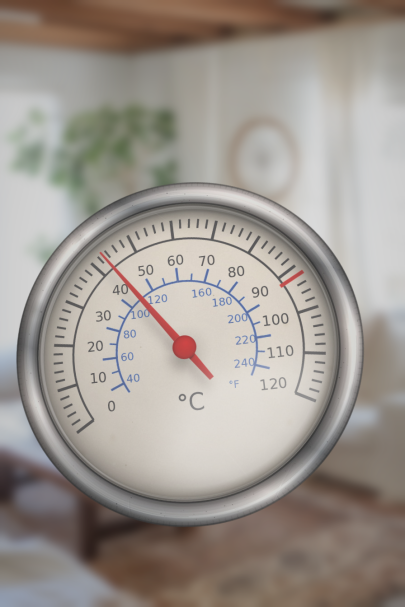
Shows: 43 (°C)
